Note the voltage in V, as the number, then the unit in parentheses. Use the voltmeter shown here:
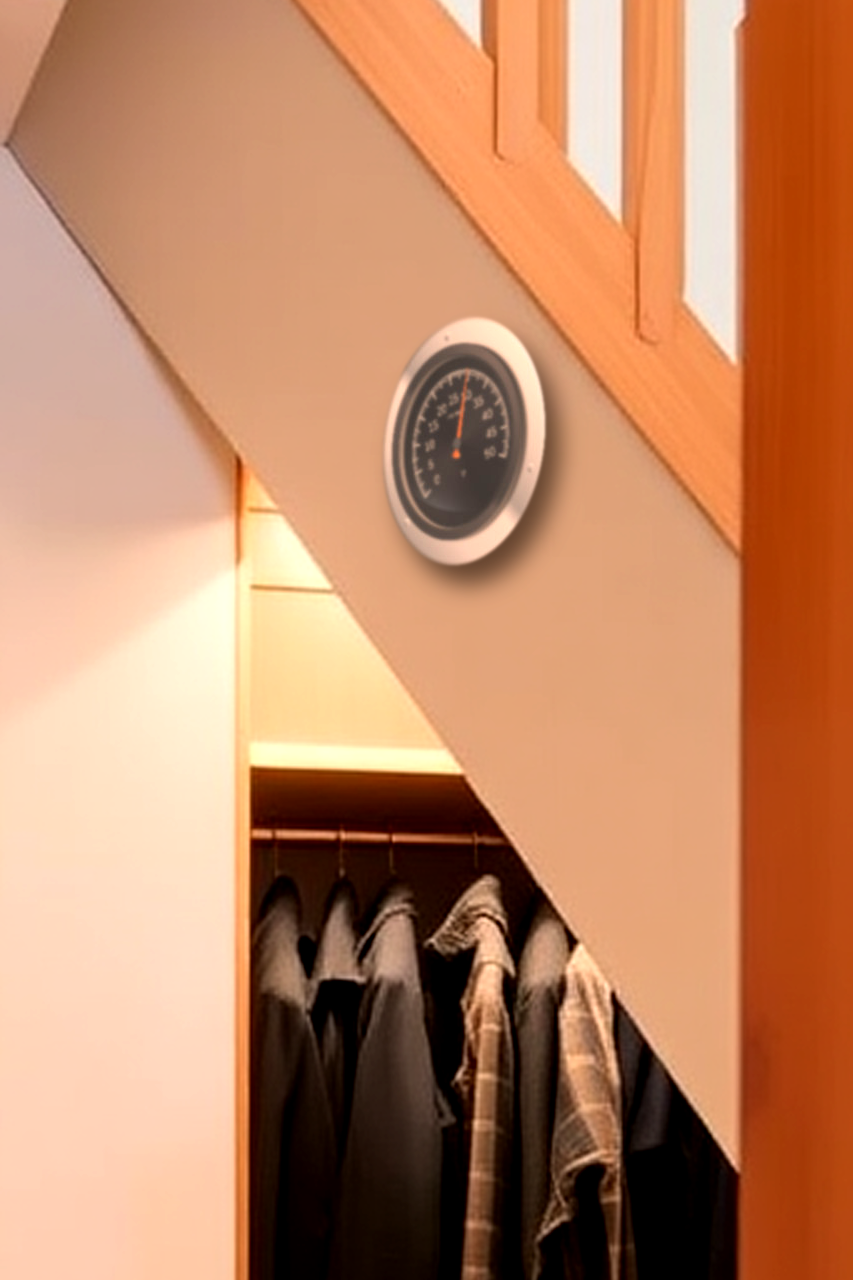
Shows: 30 (V)
